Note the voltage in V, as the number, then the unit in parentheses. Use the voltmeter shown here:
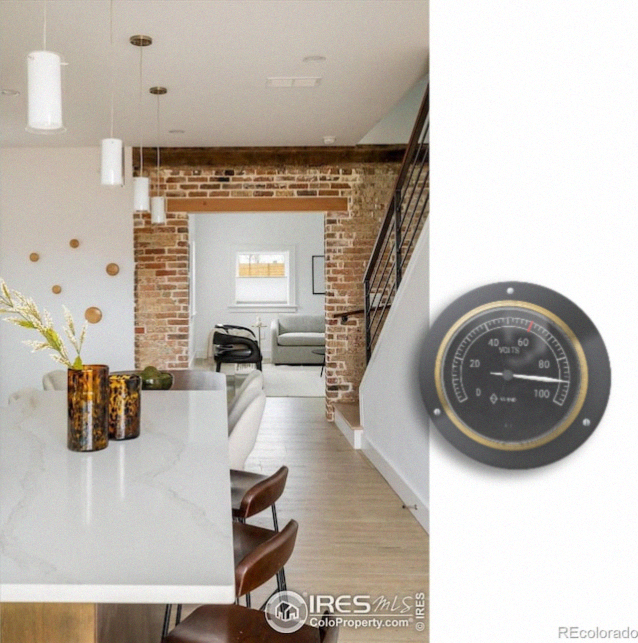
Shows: 90 (V)
